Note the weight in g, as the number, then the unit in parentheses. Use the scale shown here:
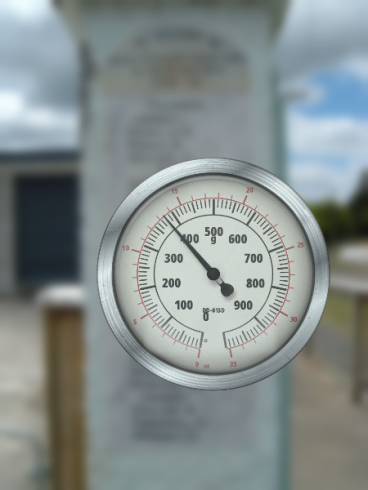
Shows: 380 (g)
